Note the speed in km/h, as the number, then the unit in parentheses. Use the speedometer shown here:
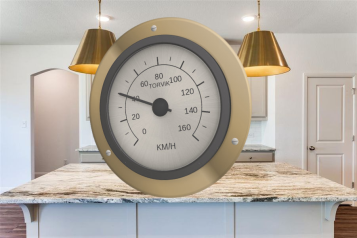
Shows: 40 (km/h)
